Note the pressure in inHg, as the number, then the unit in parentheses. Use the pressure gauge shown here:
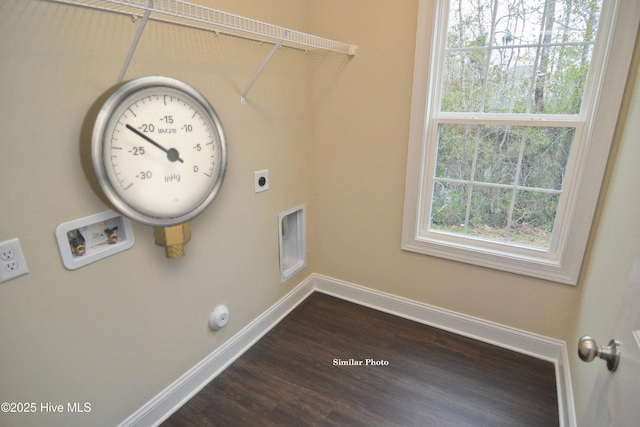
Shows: -22 (inHg)
